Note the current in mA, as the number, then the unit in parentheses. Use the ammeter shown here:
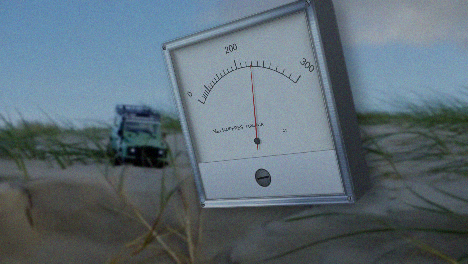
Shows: 230 (mA)
